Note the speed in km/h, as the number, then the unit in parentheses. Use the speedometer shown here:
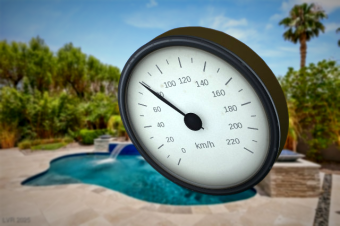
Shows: 80 (km/h)
